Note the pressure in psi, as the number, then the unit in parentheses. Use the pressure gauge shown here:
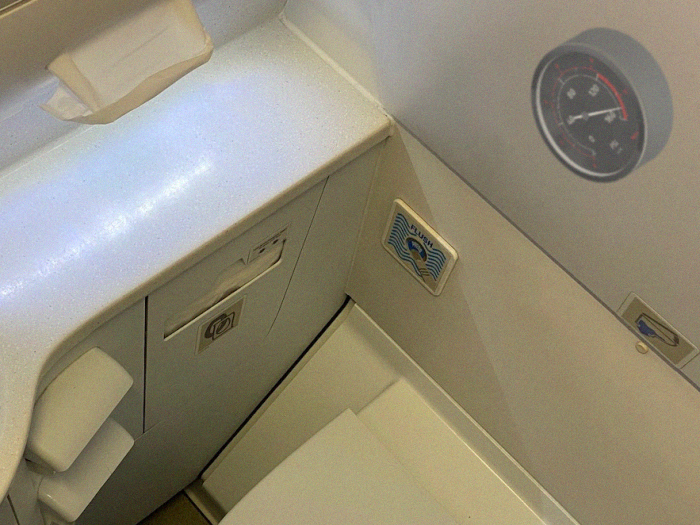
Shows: 150 (psi)
